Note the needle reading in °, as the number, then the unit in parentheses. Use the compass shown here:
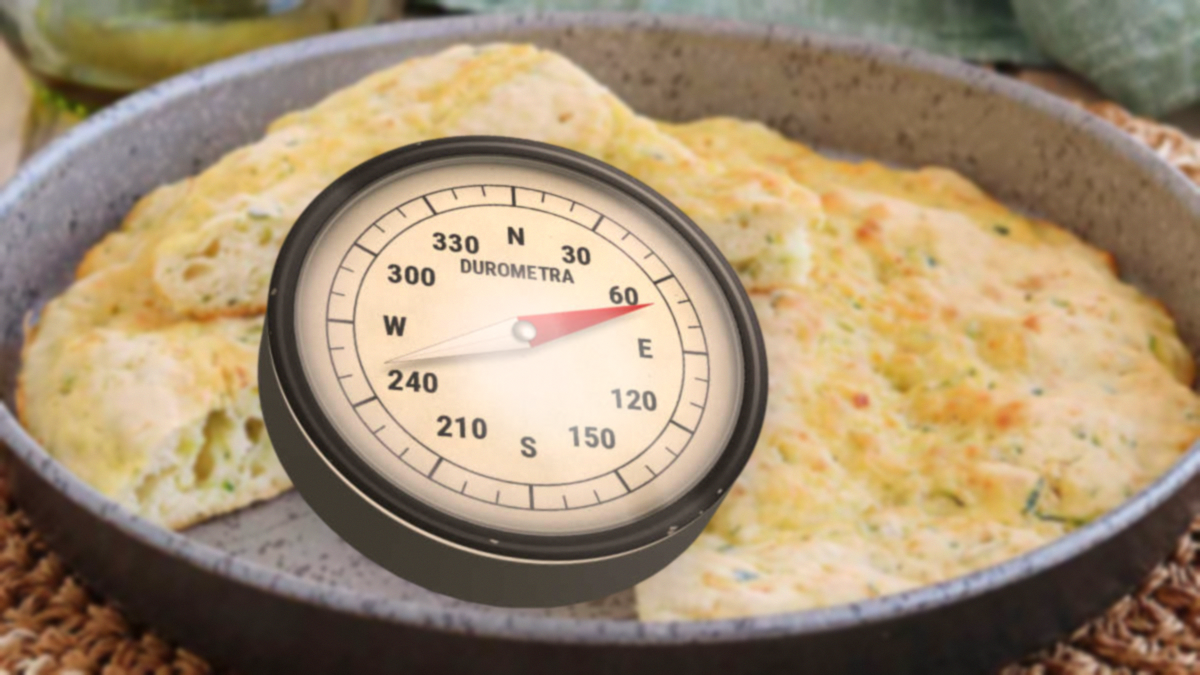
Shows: 70 (°)
